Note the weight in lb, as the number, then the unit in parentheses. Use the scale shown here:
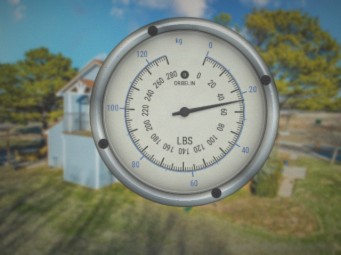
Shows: 50 (lb)
